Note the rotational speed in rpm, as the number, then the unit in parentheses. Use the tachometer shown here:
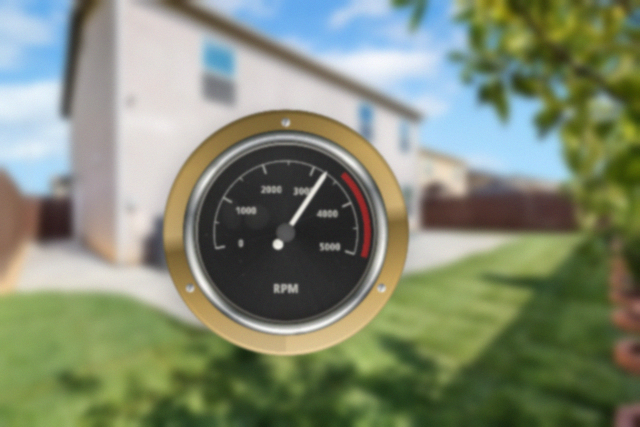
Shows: 3250 (rpm)
